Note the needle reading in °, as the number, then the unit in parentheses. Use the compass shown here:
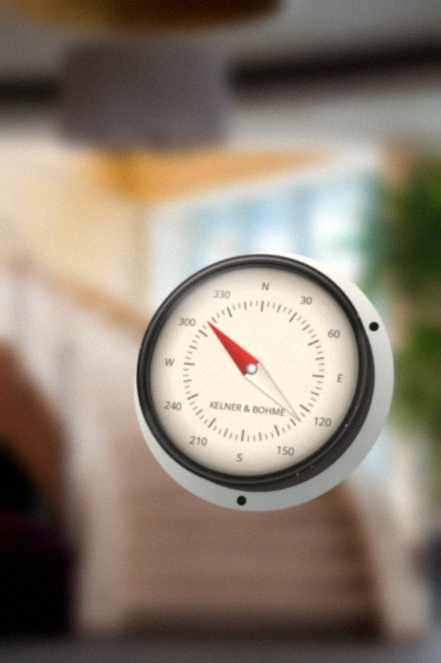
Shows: 310 (°)
